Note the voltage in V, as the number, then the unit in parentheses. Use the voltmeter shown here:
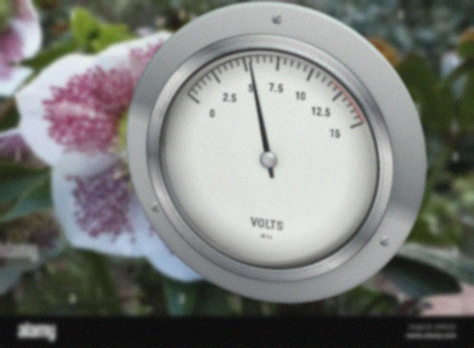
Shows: 5.5 (V)
